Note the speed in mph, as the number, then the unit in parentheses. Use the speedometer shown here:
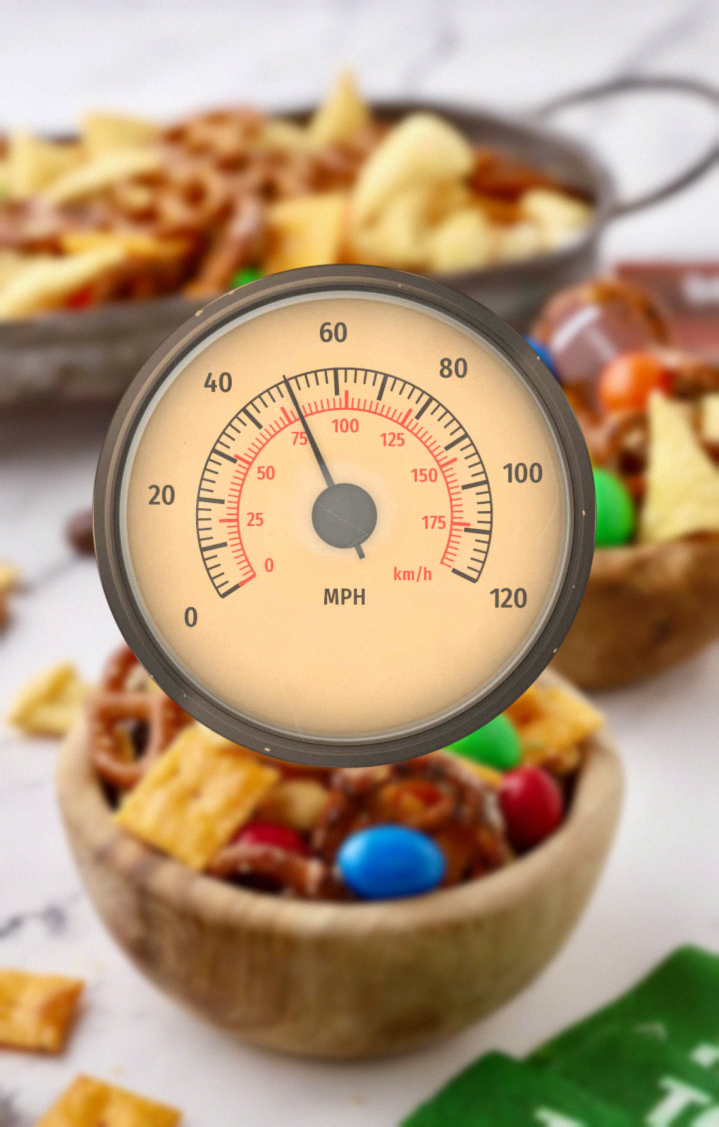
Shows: 50 (mph)
